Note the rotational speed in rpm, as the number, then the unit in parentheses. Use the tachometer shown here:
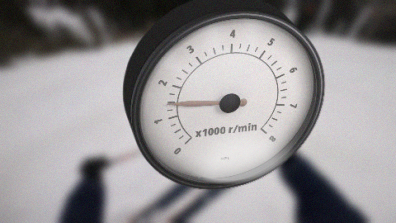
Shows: 1500 (rpm)
